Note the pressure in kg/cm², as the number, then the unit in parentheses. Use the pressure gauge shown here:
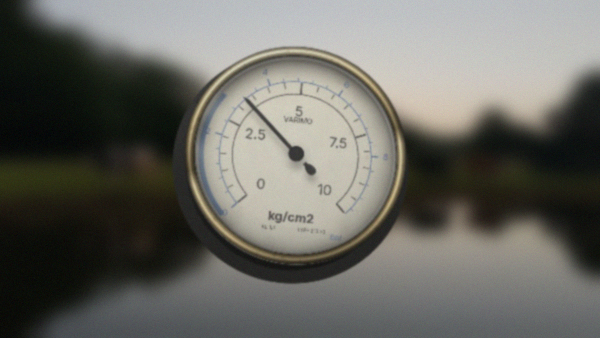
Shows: 3.25 (kg/cm²)
